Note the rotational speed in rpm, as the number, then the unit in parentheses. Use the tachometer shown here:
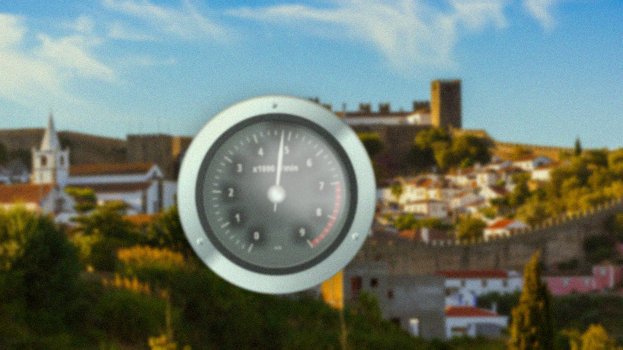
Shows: 4800 (rpm)
